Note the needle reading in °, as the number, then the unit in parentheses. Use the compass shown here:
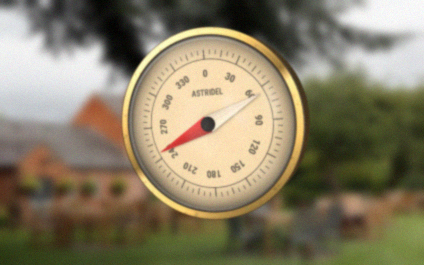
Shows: 245 (°)
